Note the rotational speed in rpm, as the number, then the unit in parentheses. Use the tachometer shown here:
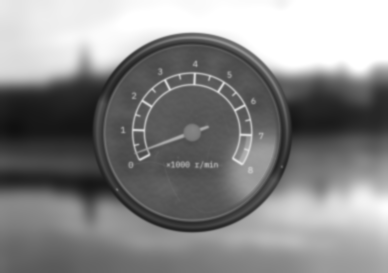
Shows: 250 (rpm)
